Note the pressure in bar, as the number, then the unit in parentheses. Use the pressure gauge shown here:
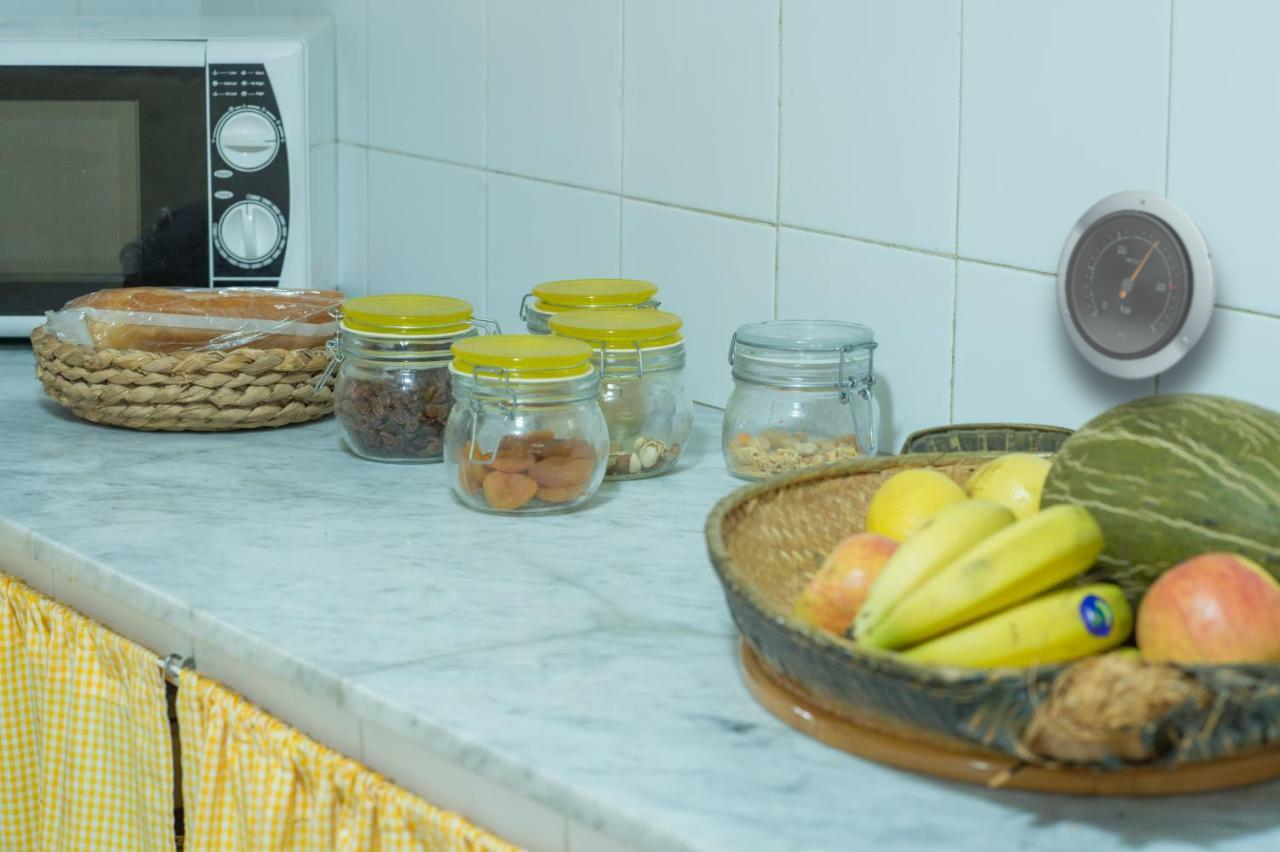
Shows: 15 (bar)
